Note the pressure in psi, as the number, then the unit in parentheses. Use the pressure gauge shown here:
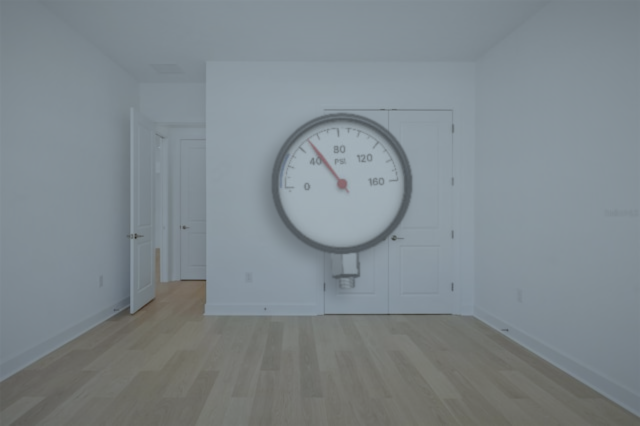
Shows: 50 (psi)
